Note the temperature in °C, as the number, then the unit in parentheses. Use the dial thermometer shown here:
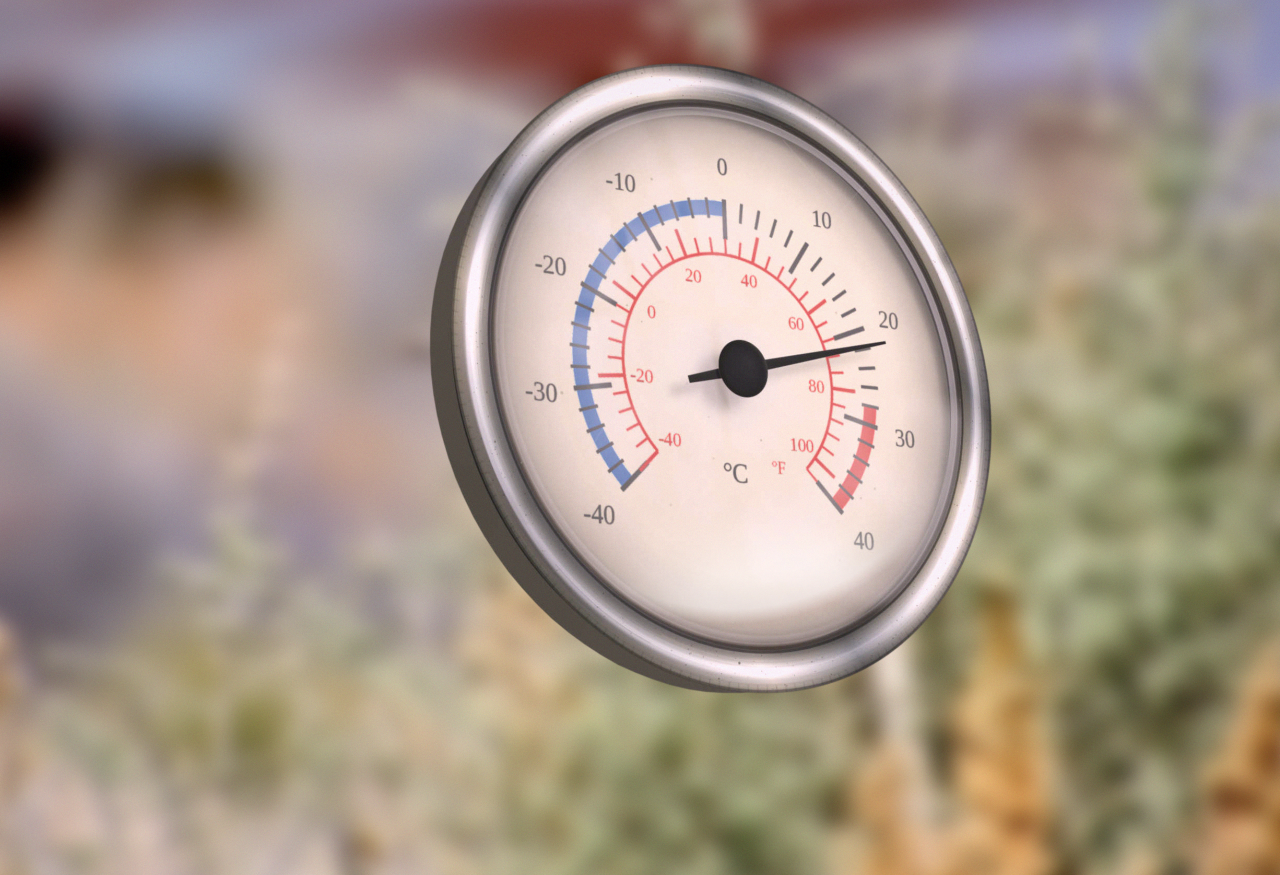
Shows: 22 (°C)
